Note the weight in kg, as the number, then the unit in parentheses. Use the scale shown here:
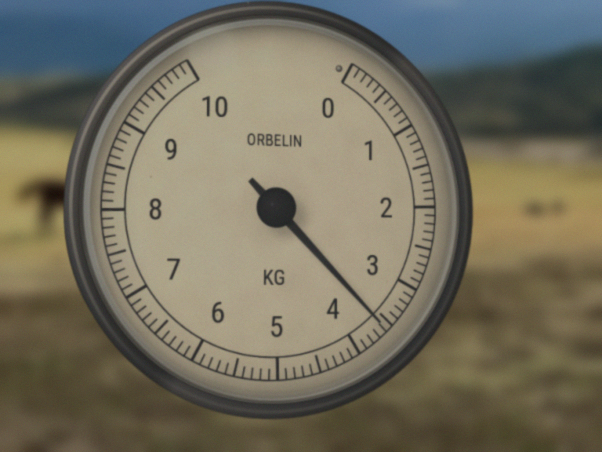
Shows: 3.6 (kg)
